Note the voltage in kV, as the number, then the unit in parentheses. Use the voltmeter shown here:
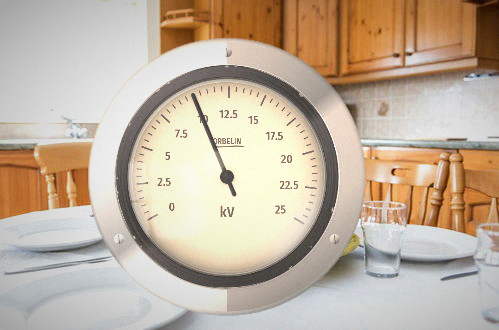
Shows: 10 (kV)
